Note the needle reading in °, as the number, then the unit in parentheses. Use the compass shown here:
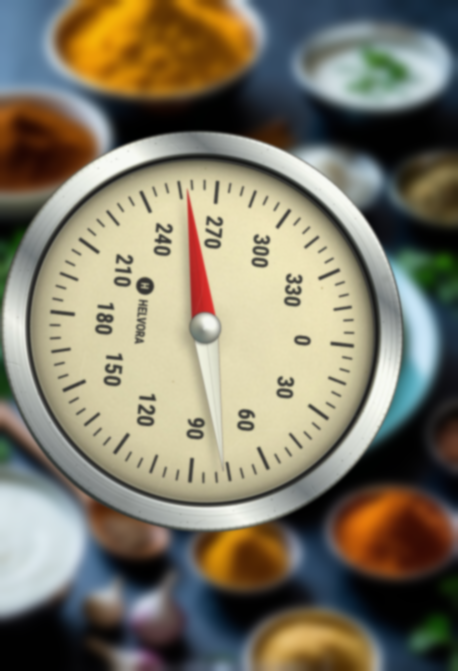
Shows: 257.5 (°)
